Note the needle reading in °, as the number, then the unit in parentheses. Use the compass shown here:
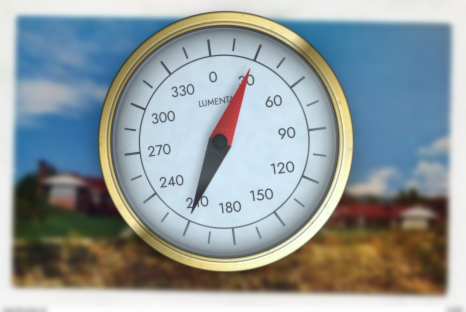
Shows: 30 (°)
